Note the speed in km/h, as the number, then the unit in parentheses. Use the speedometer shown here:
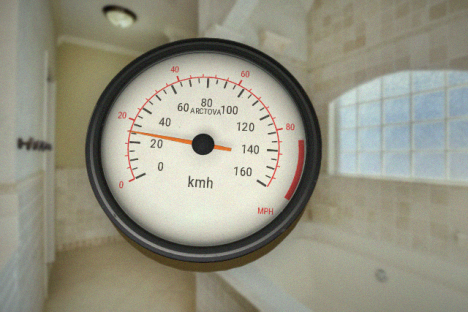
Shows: 25 (km/h)
